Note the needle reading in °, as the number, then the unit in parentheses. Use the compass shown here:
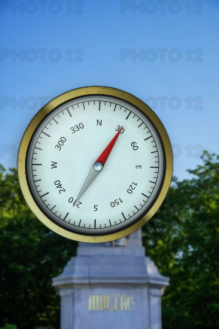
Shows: 30 (°)
